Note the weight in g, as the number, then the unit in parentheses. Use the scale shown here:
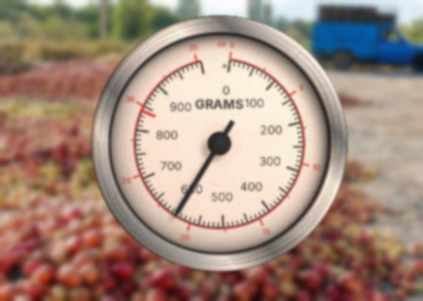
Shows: 600 (g)
